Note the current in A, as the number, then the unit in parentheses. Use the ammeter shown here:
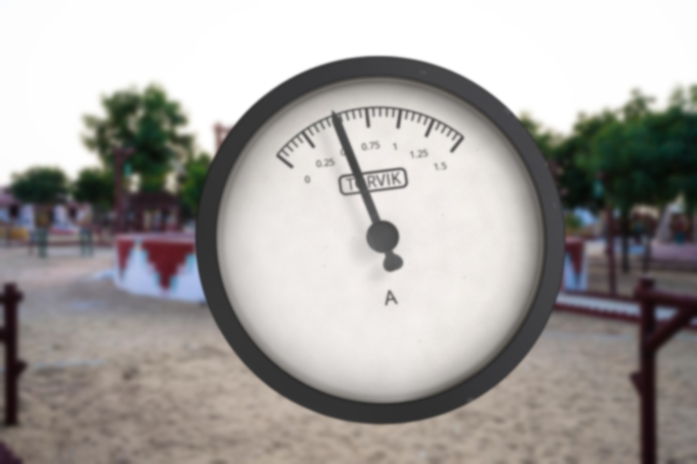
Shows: 0.5 (A)
